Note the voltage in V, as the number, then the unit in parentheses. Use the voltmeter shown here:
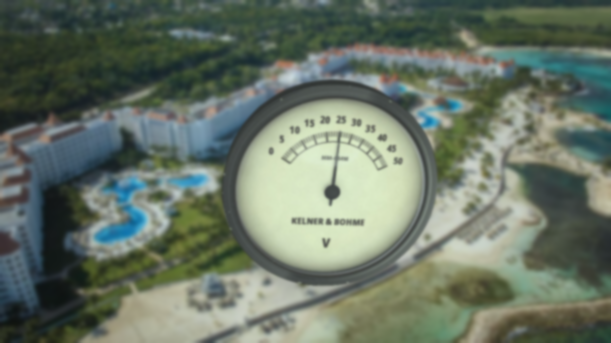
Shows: 25 (V)
